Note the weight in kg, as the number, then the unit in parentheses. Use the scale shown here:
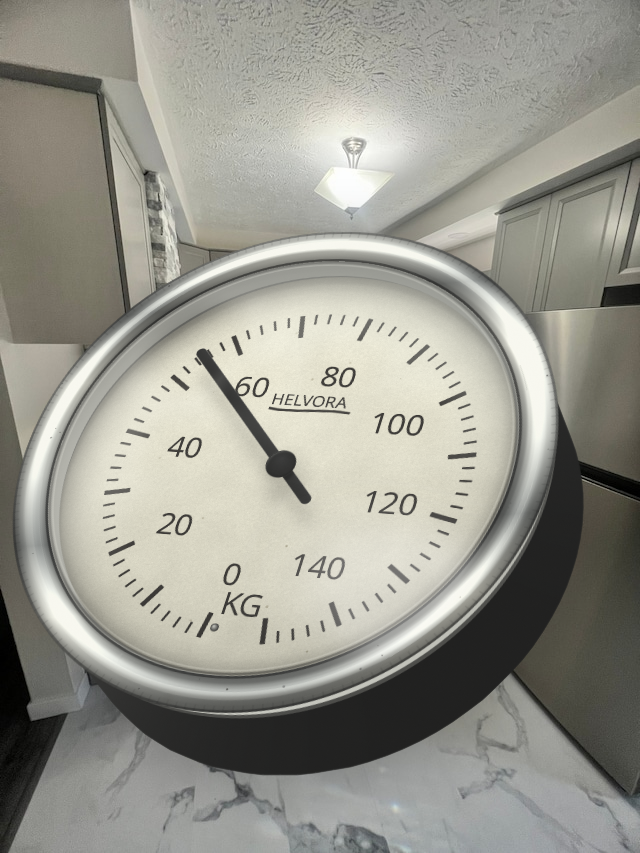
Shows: 55 (kg)
